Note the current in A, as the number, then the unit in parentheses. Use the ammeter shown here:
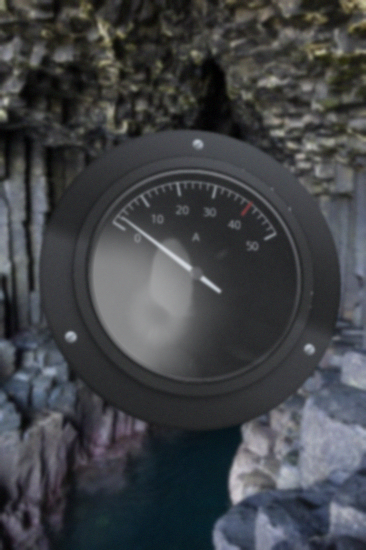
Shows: 2 (A)
